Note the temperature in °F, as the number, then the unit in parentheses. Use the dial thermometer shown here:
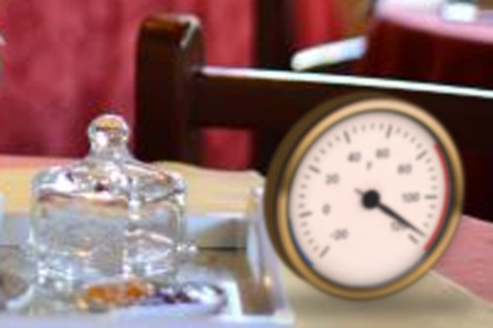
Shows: 116 (°F)
